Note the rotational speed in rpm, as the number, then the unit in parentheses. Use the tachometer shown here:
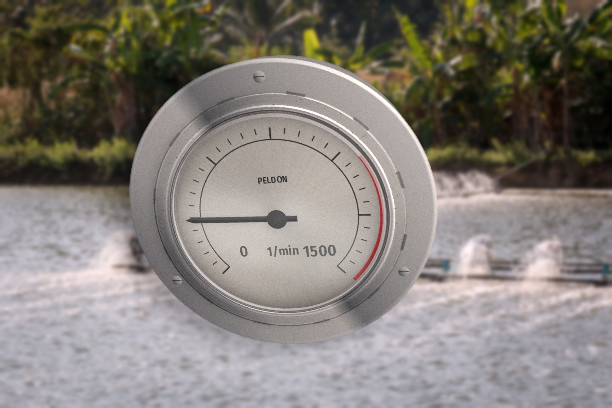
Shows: 250 (rpm)
